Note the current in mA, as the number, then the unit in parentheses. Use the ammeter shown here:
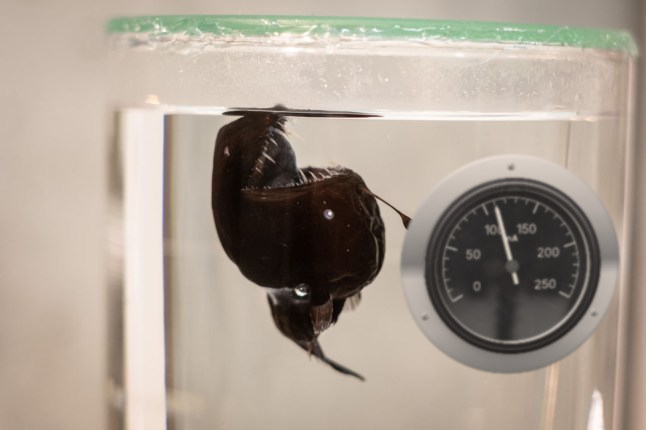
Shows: 110 (mA)
